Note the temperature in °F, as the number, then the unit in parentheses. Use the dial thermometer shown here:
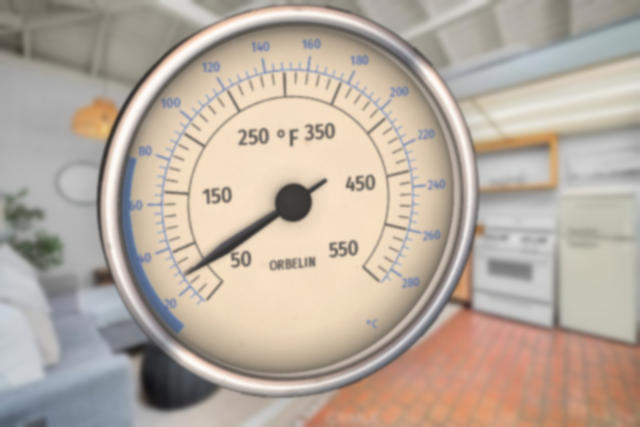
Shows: 80 (°F)
